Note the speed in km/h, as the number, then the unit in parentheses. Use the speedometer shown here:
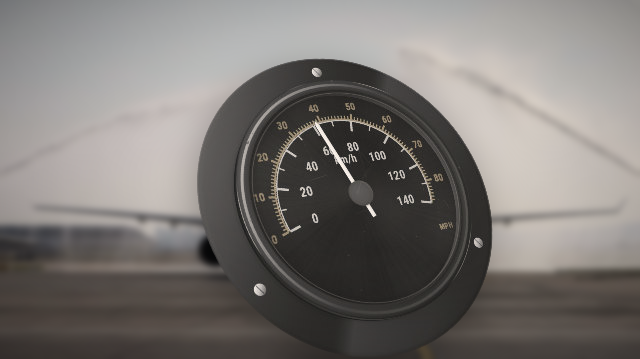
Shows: 60 (km/h)
